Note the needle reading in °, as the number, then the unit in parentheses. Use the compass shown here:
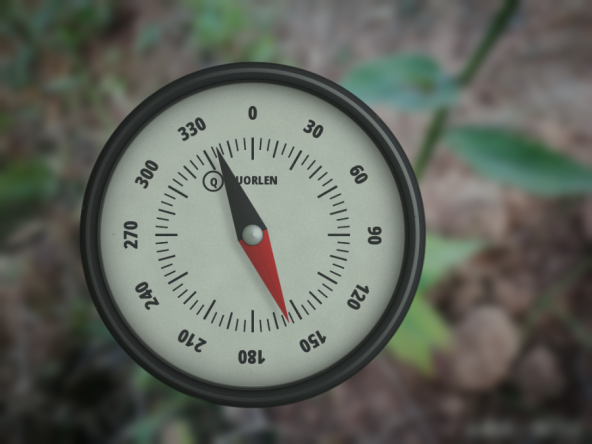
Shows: 157.5 (°)
